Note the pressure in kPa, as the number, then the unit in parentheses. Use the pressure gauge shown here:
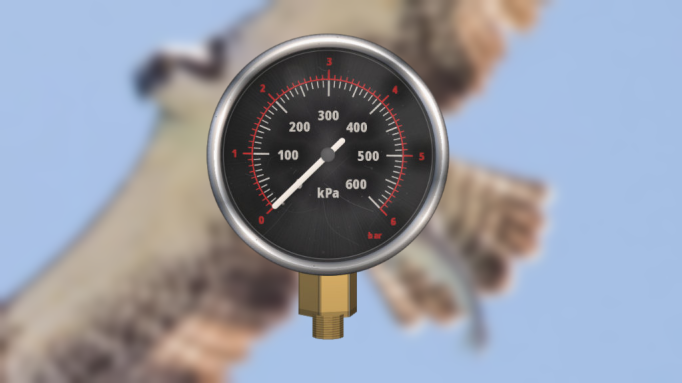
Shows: 0 (kPa)
